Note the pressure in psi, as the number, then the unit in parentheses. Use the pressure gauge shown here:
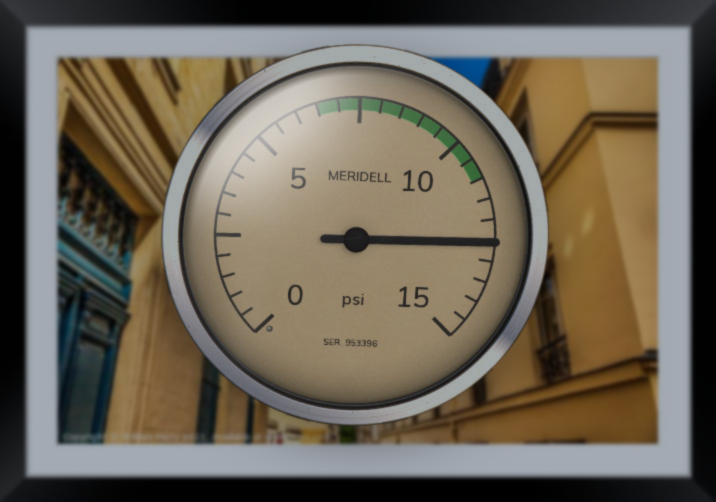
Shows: 12.5 (psi)
